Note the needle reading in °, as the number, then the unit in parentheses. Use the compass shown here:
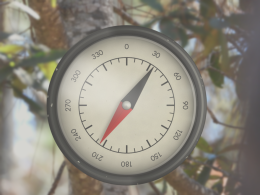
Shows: 215 (°)
